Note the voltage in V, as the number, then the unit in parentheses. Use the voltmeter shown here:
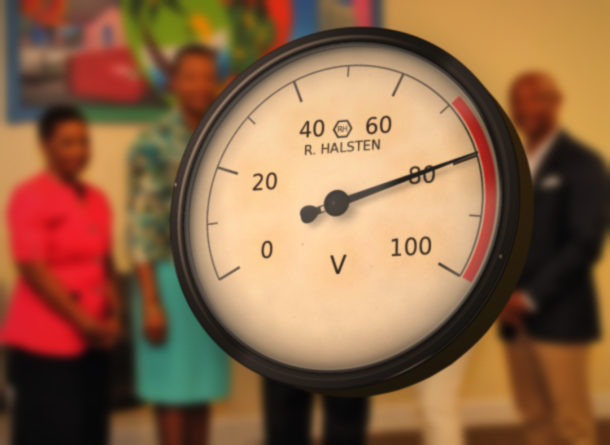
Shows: 80 (V)
